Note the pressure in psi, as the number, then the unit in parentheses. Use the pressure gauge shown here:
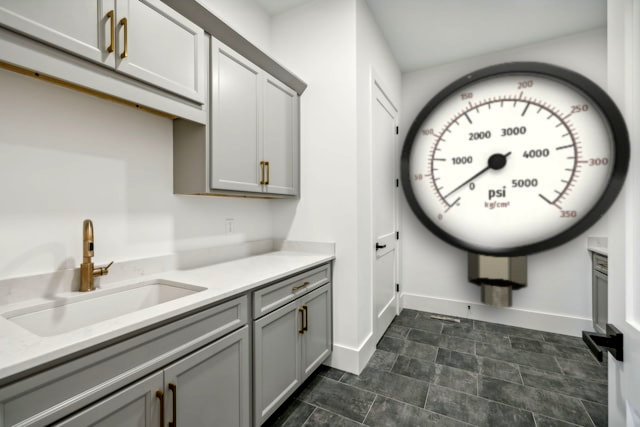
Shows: 200 (psi)
